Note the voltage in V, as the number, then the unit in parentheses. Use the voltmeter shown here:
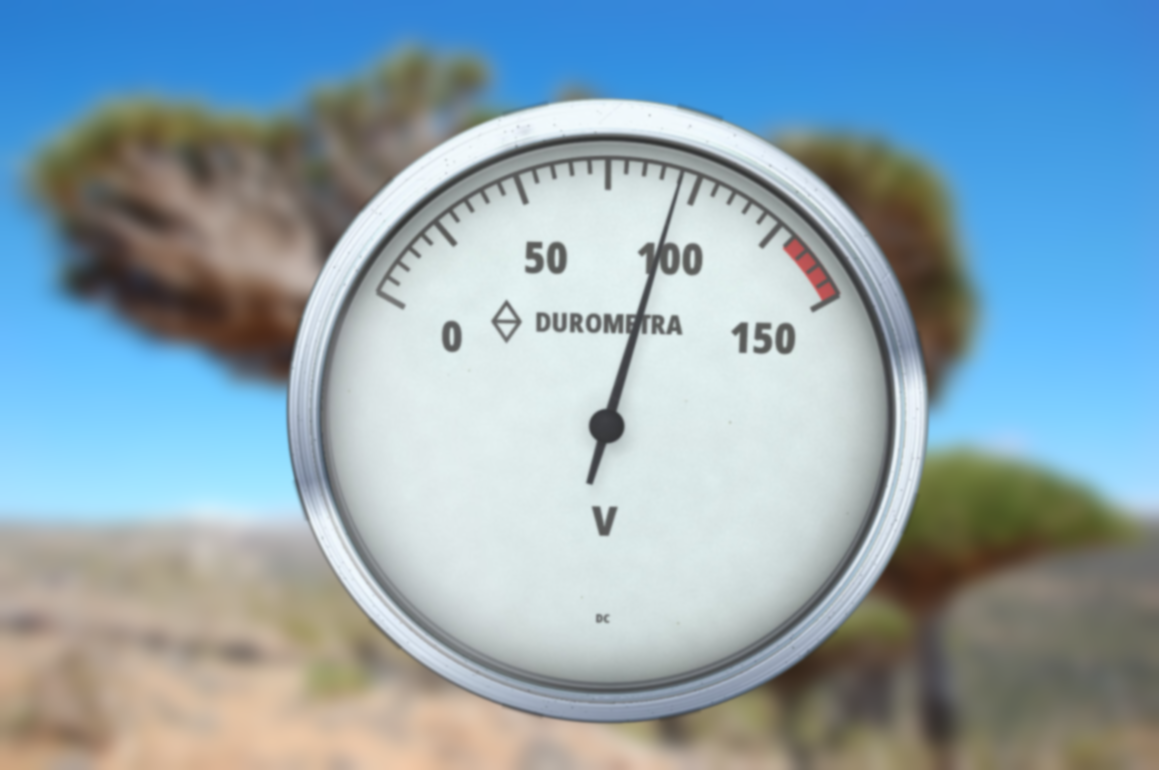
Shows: 95 (V)
